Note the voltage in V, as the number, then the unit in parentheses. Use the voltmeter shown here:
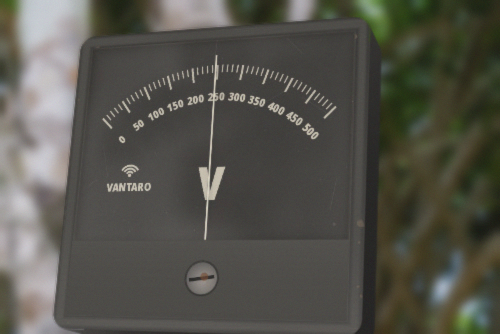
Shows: 250 (V)
